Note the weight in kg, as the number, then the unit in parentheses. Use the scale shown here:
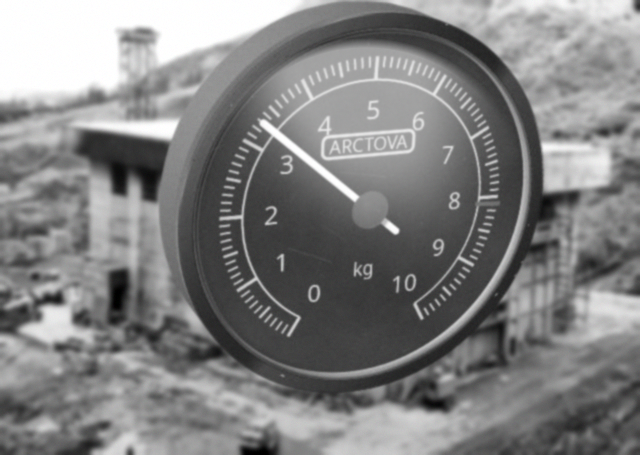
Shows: 3.3 (kg)
